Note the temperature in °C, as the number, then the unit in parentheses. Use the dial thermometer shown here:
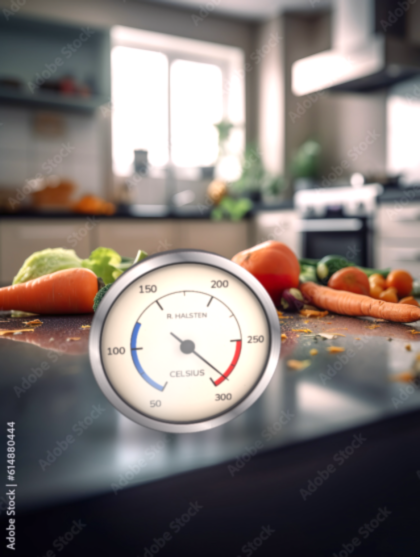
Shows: 287.5 (°C)
